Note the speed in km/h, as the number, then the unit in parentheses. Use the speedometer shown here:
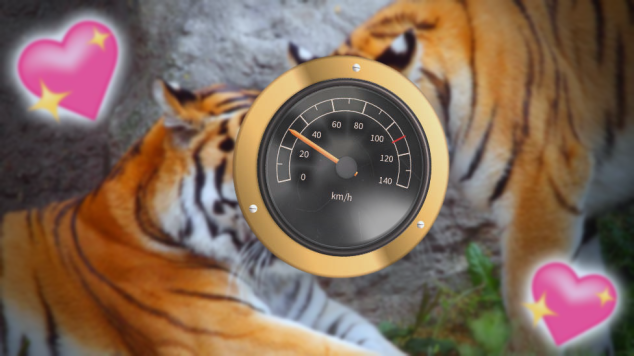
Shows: 30 (km/h)
